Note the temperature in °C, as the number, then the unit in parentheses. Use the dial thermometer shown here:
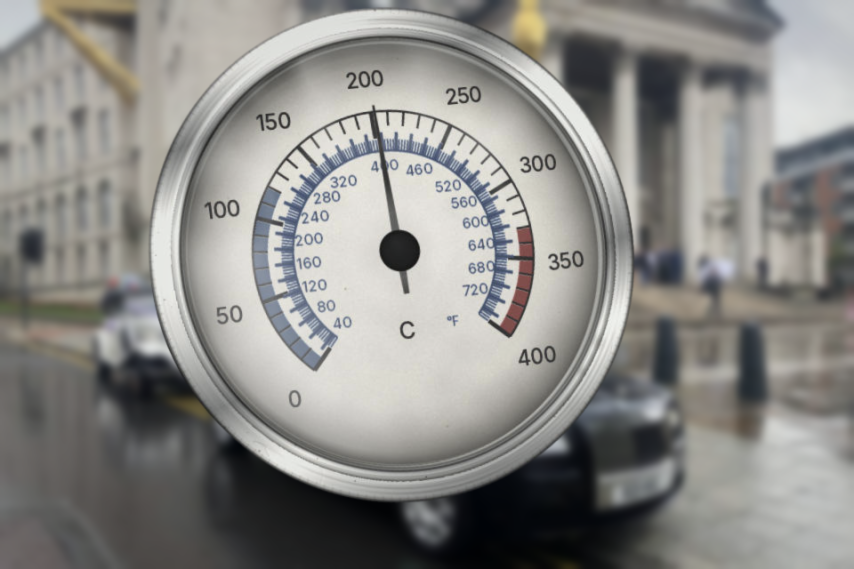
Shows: 200 (°C)
